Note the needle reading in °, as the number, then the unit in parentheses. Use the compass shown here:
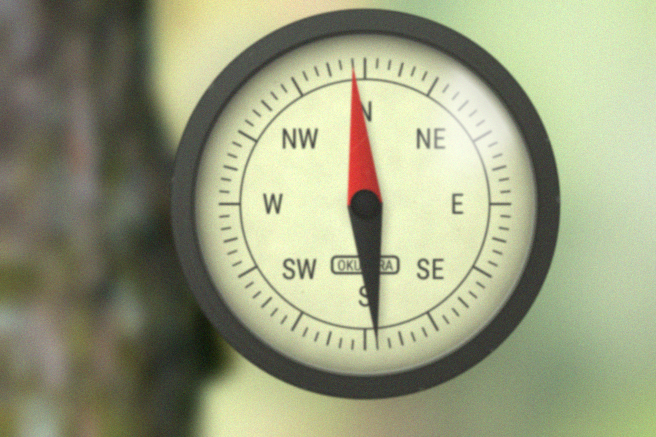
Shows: 355 (°)
